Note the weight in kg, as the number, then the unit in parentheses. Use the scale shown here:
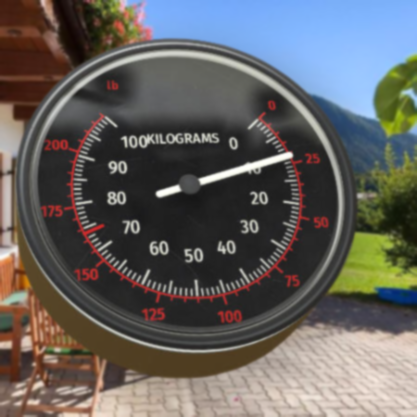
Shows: 10 (kg)
